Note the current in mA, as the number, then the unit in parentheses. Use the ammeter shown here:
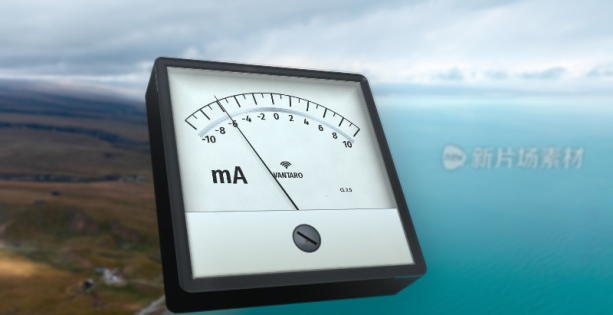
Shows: -6 (mA)
